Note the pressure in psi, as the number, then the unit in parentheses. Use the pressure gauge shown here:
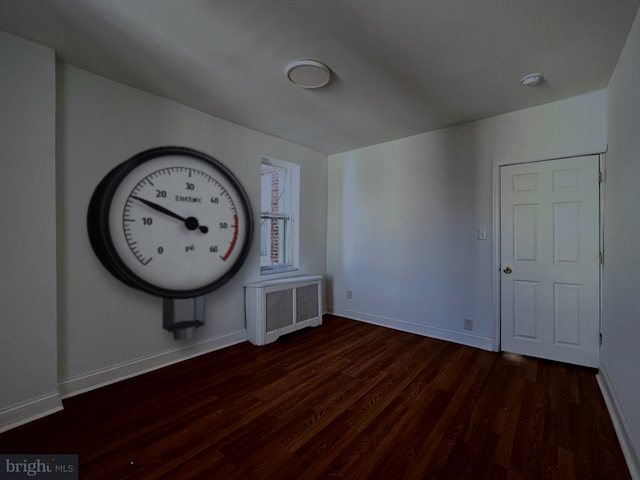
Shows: 15 (psi)
